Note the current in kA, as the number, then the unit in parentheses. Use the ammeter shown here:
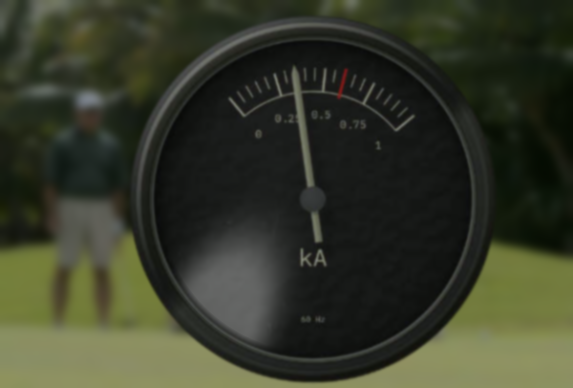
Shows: 0.35 (kA)
